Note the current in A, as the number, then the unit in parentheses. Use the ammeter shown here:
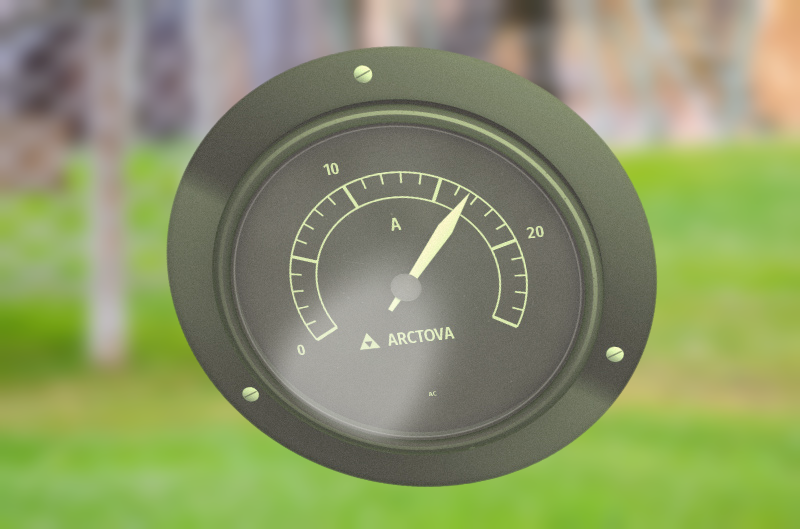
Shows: 16.5 (A)
